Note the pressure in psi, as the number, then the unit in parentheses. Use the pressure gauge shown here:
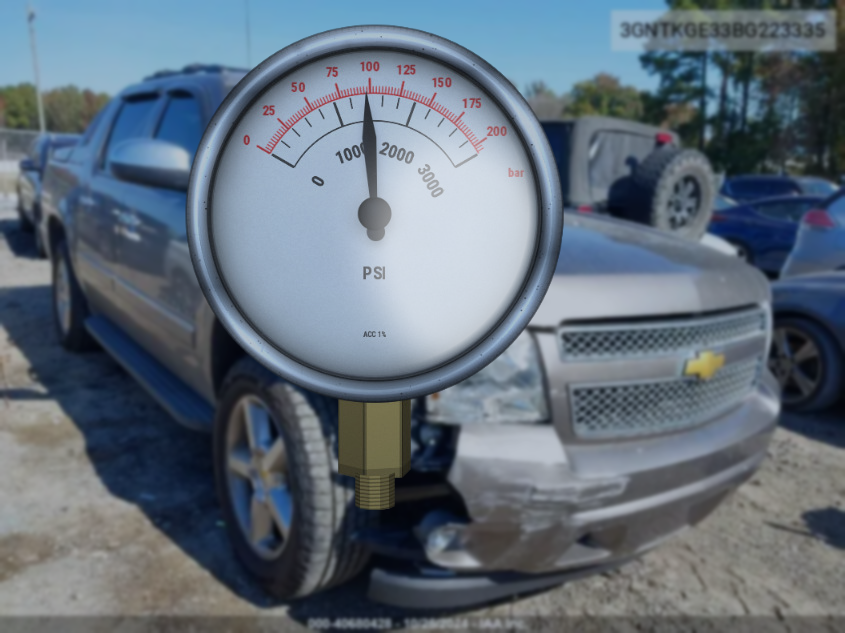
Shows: 1400 (psi)
